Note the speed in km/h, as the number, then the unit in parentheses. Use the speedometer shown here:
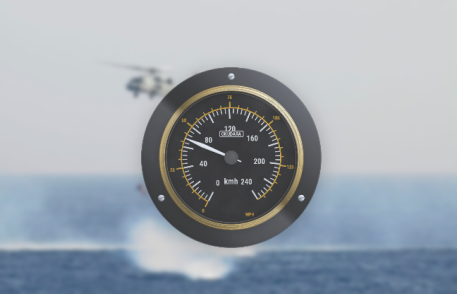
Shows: 68 (km/h)
